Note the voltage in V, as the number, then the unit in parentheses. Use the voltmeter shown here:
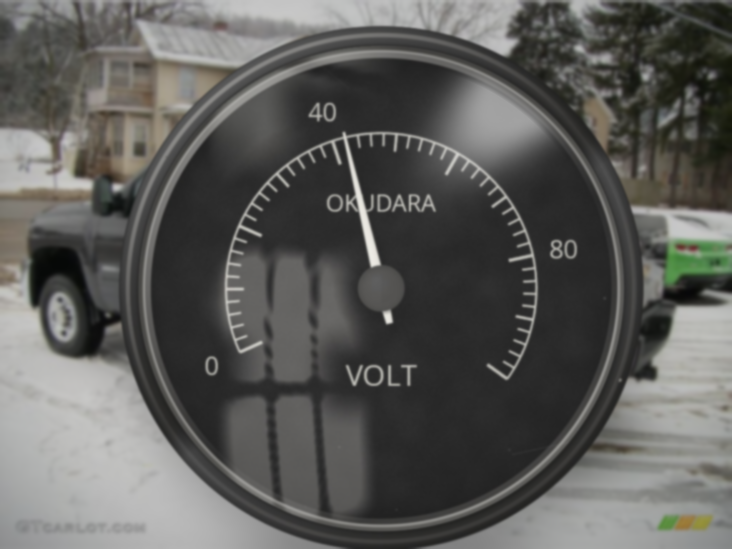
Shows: 42 (V)
